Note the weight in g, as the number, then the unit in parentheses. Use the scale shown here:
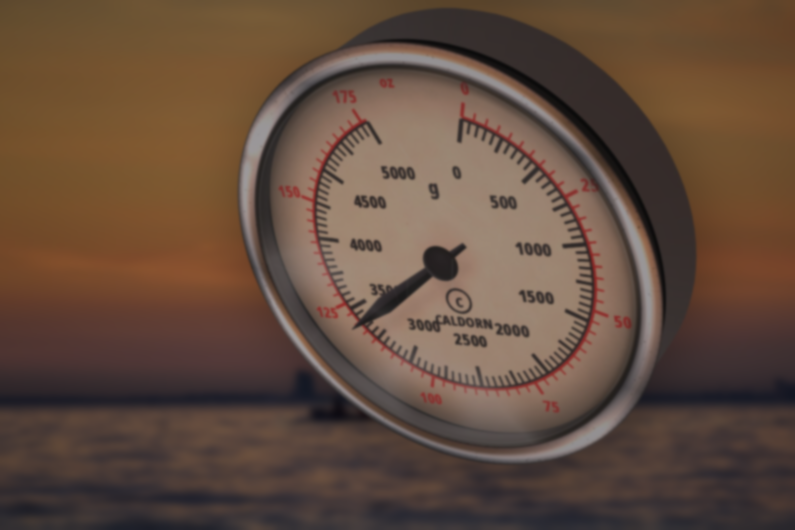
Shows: 3400 (g)
